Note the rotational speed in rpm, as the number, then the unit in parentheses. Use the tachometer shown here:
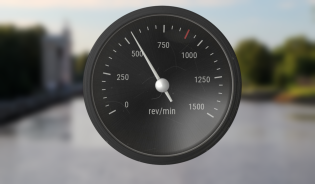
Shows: 550 (rpm)
